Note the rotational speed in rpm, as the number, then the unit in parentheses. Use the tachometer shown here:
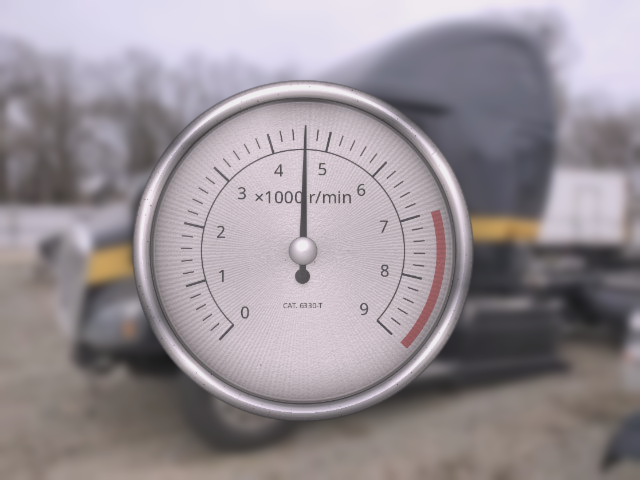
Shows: 4600 (rpm)
